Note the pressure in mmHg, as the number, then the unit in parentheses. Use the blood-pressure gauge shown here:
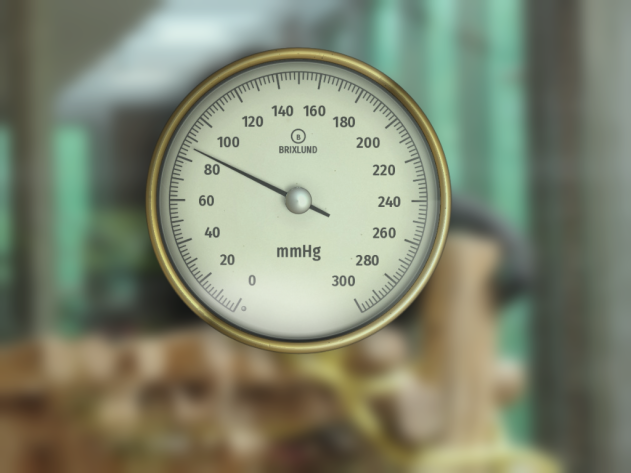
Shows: 86 (mmHg)
